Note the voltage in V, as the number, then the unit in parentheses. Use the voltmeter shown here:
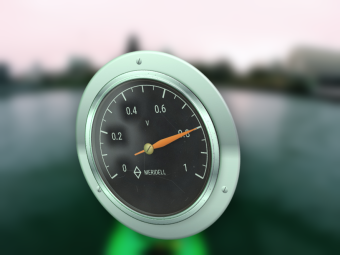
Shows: 0.8 (V)
